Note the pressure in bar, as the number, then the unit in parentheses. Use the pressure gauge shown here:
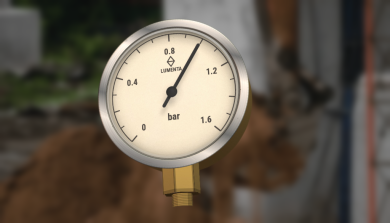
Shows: 1 (bar)
